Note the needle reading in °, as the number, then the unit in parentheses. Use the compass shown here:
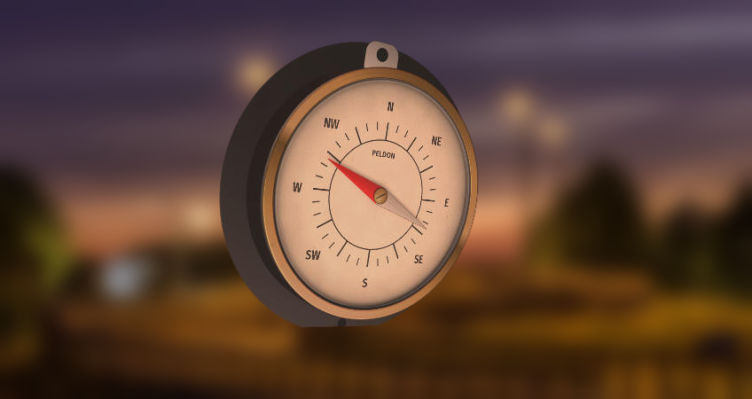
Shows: 295 (°)
